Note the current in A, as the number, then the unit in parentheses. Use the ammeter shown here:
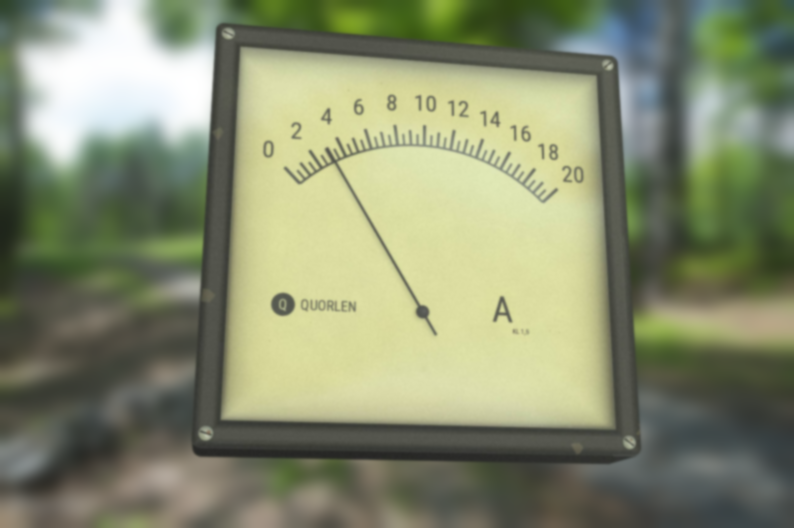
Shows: 3 (A)
